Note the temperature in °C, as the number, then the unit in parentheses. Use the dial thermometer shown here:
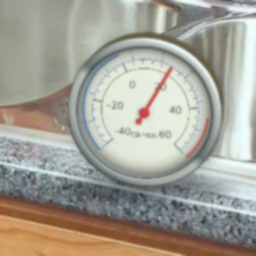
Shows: 20 (°C)
